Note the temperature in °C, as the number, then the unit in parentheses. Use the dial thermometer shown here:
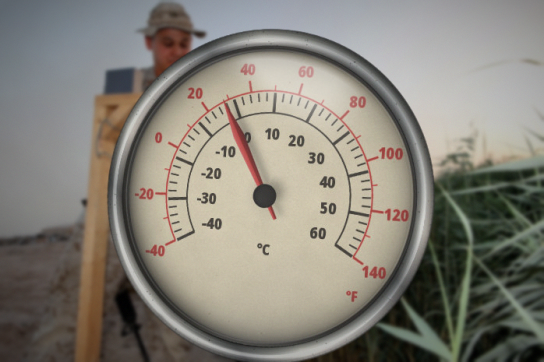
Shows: -2 (°C)
